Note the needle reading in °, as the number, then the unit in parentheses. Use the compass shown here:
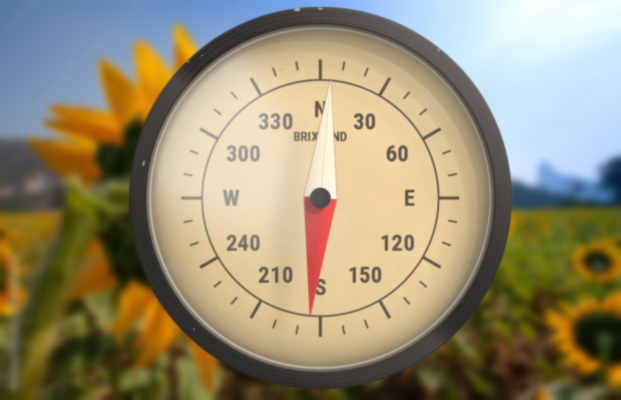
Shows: 185 (°)
